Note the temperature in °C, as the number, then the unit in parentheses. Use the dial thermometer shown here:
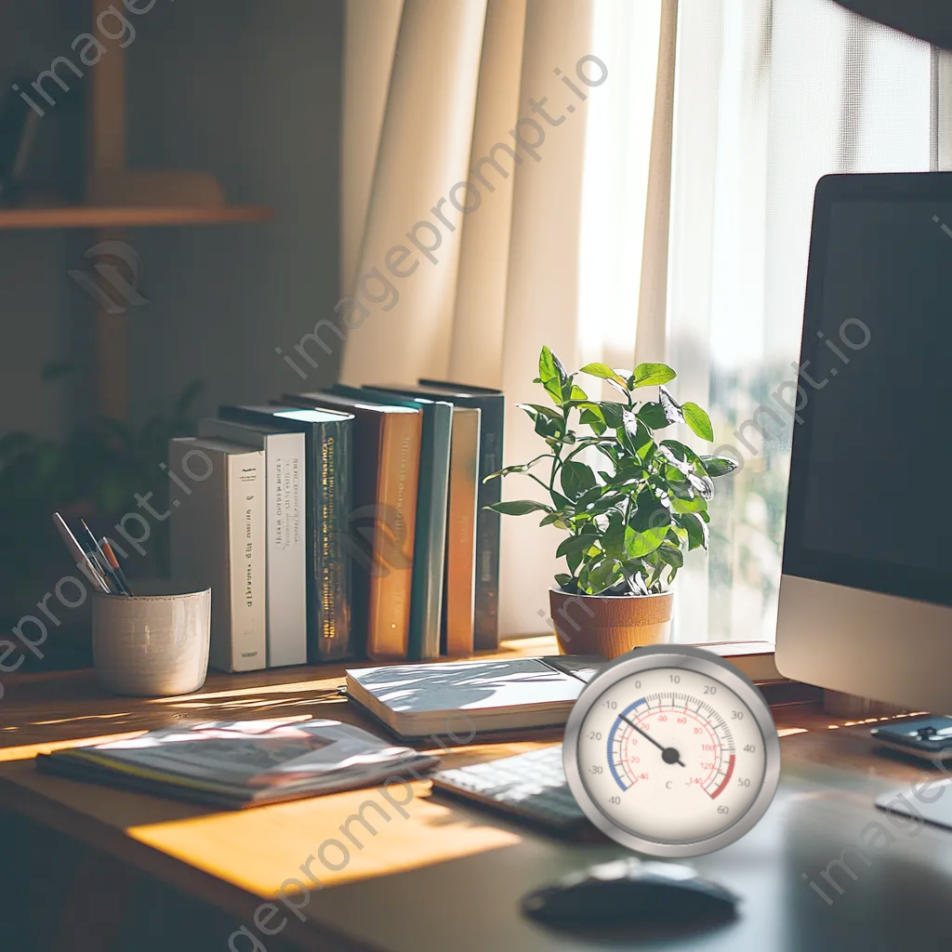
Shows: -10 (°C)
